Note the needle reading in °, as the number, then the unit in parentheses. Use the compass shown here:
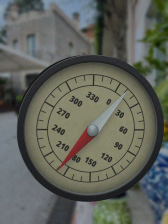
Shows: 190 (°)
